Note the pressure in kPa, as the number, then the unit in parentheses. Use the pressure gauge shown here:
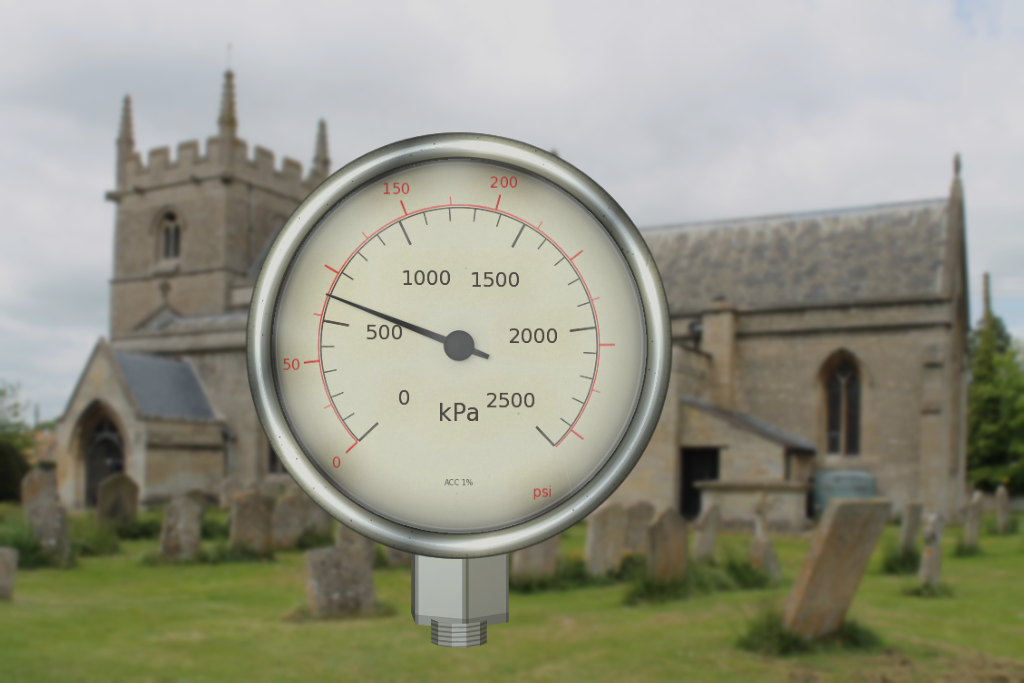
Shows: 600 (kPa)
